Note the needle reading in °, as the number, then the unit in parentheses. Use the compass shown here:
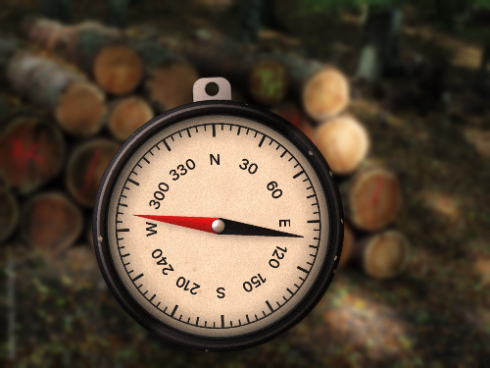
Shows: 280 (°)
